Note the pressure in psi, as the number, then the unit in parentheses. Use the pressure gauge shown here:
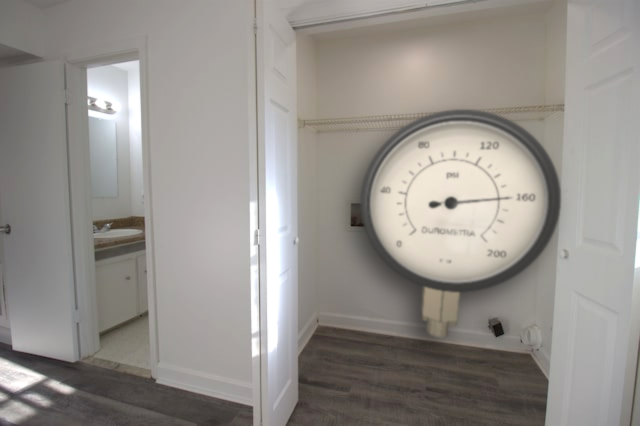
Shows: 160 (psi)
